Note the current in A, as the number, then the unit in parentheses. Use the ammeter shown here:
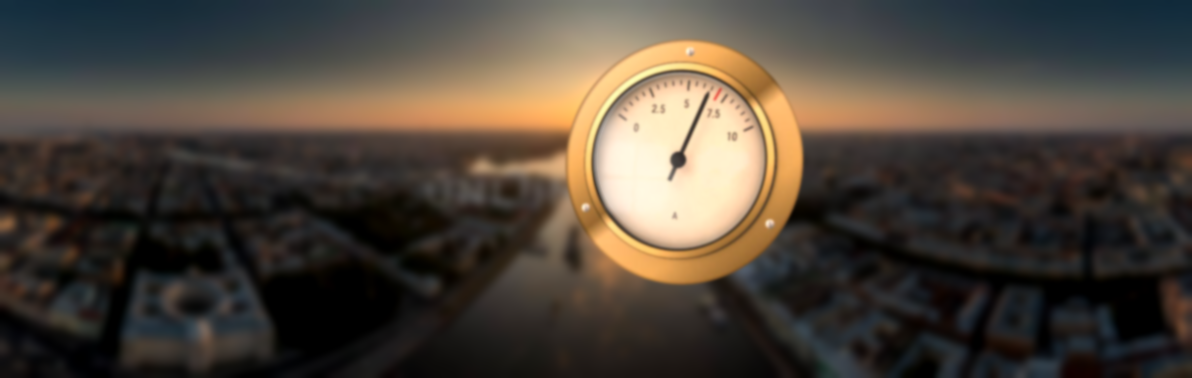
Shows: 6.5 (A)
